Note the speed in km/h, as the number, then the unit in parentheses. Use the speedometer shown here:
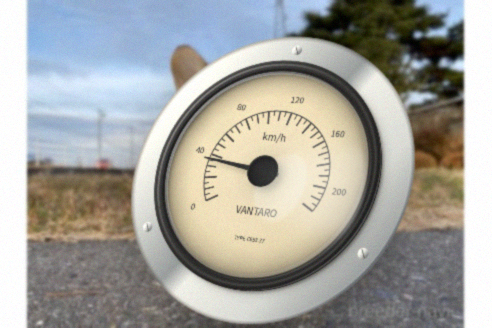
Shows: 35 (km/h)
